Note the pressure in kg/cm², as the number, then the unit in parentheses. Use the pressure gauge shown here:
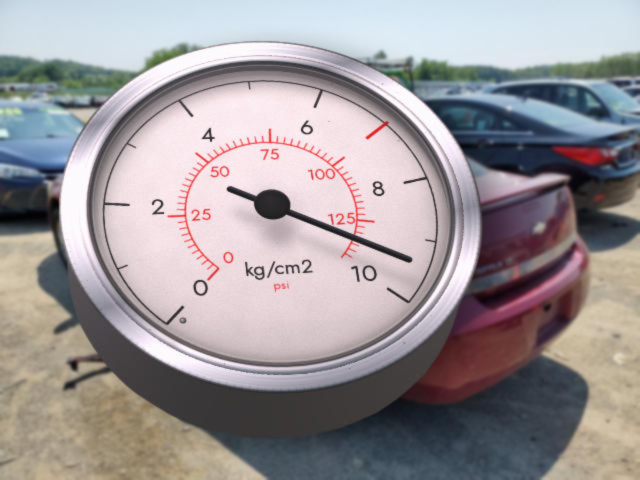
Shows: 9.5 (kg/cm²)
